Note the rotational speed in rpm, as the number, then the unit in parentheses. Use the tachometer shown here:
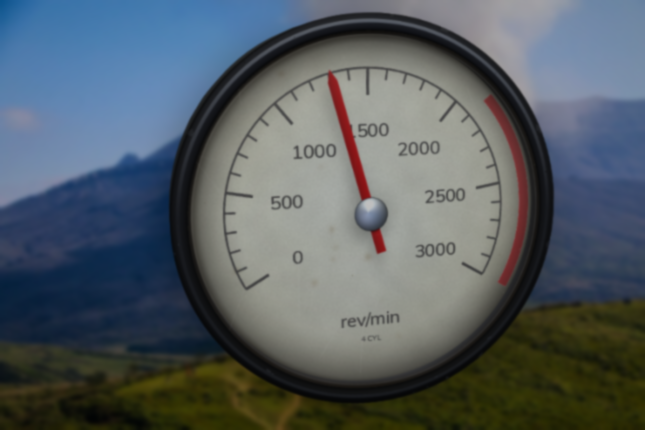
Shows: 1300 (rpm)
